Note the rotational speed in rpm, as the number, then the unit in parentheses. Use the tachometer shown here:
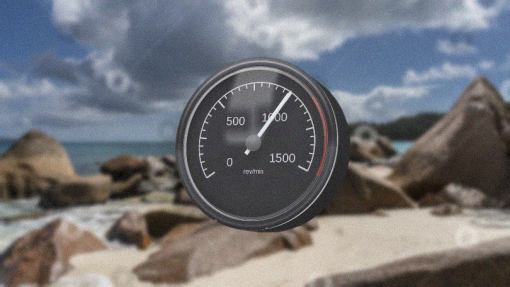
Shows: 1000 (rpm)
